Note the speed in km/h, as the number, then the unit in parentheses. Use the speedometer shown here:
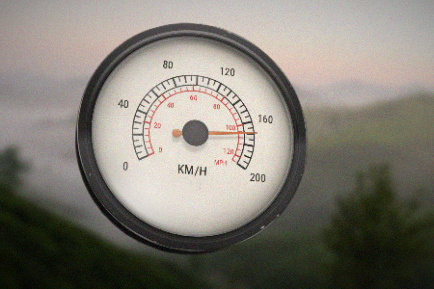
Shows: 170 (km/h)
